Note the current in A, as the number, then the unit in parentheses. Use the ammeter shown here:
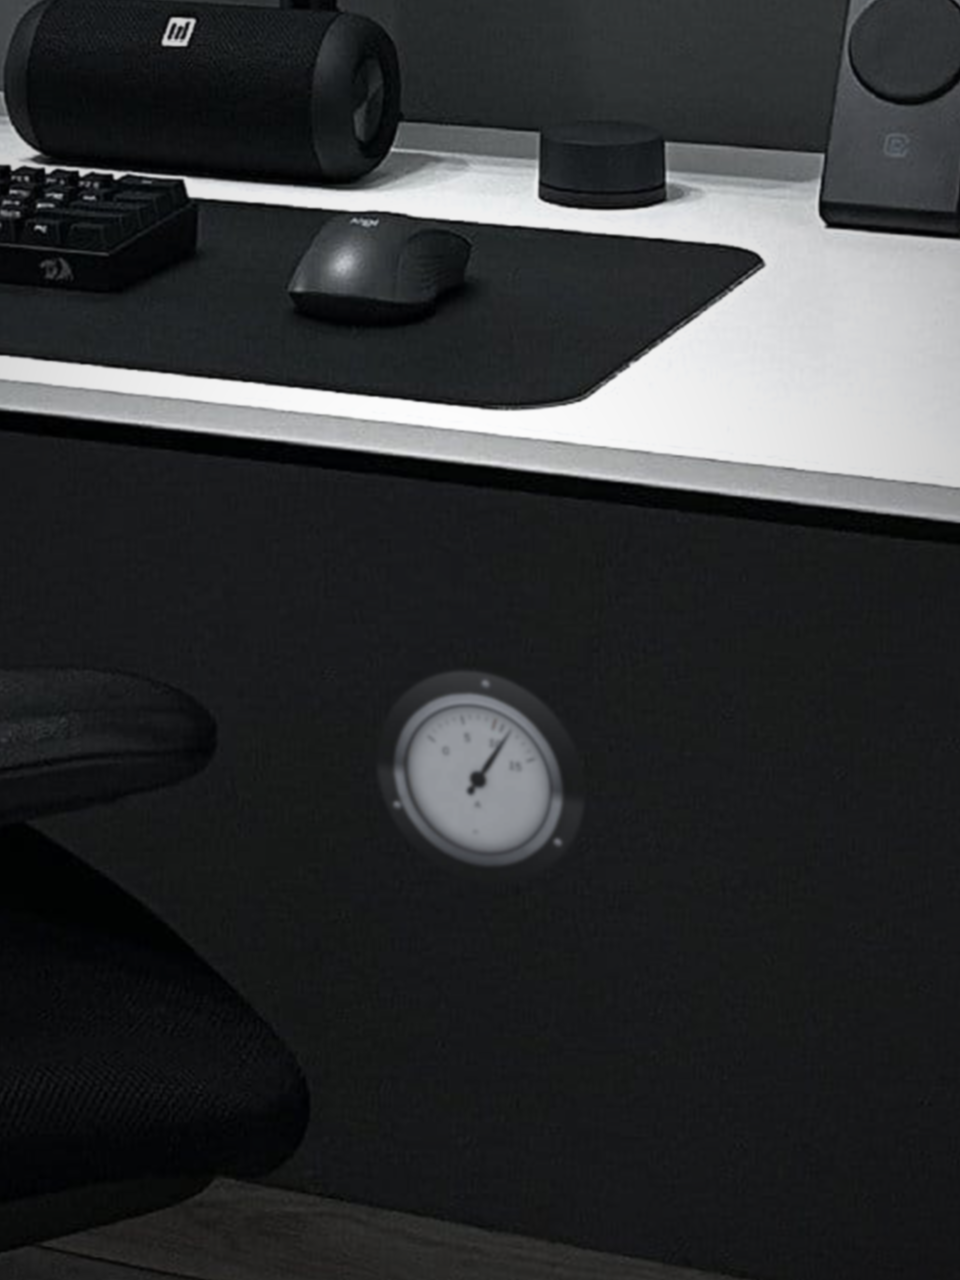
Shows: 11 (A)
